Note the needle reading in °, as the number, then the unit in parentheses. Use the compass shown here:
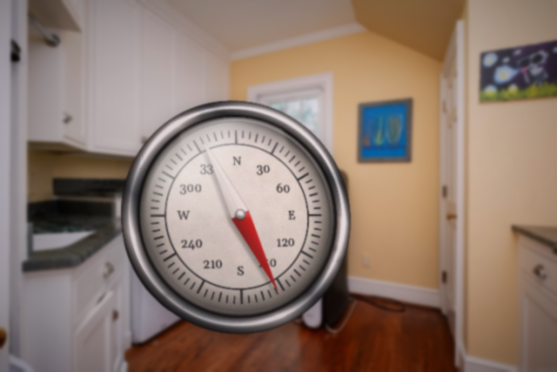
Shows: 155 (°)
